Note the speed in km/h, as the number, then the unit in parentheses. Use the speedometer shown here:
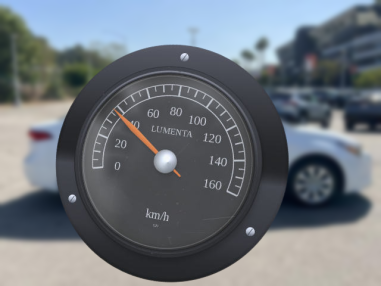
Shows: 37.5 (km/h)
